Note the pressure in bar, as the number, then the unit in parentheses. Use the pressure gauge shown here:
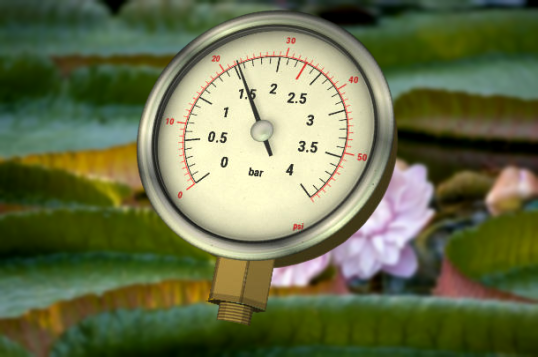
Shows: 1.55 (bar)
